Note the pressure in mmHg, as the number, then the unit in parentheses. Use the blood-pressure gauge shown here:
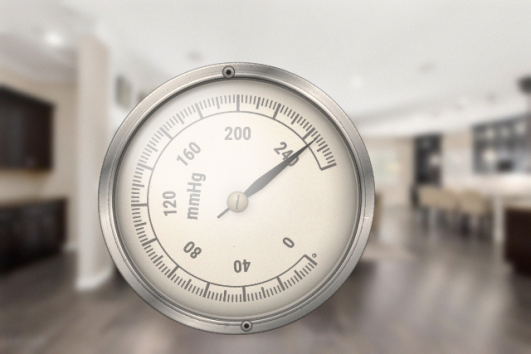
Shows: 244 (mmHg)
